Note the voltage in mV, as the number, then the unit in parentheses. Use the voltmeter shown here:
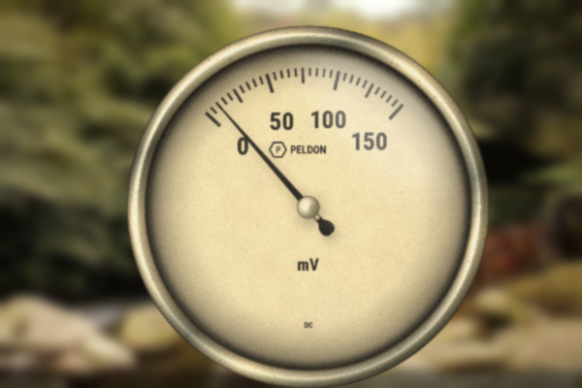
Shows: 10 (mV)
